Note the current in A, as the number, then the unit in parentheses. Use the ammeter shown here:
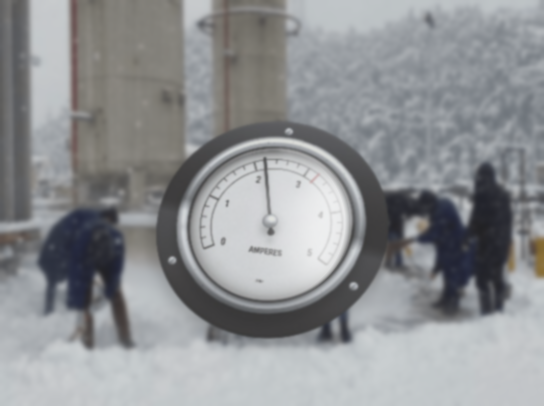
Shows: 2.2 (A)
